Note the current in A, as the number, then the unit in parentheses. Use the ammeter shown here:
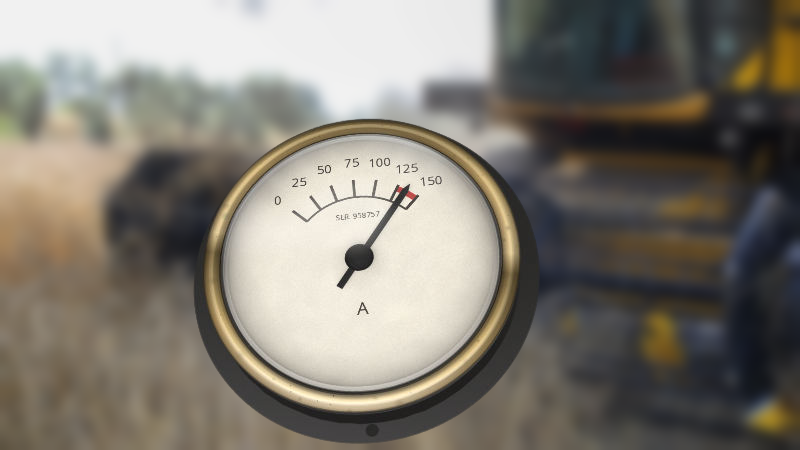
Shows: 137.5 (A)
